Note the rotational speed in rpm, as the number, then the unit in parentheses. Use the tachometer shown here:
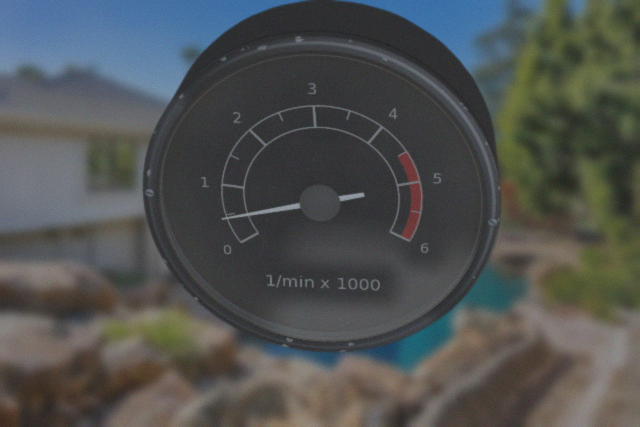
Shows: 500 (rpm)
